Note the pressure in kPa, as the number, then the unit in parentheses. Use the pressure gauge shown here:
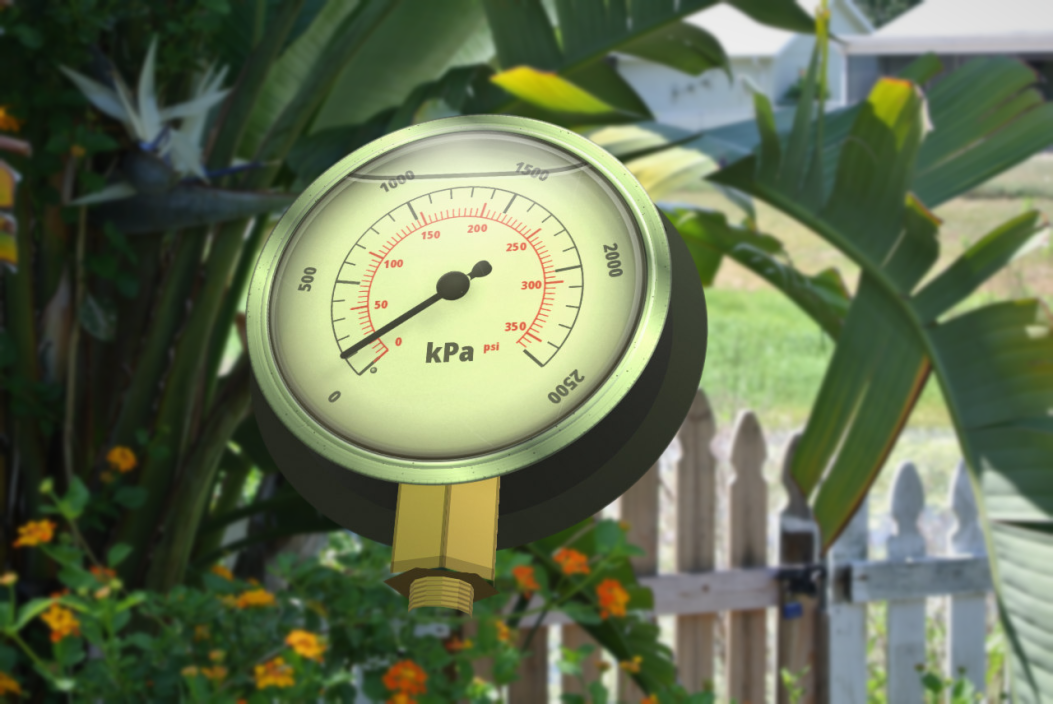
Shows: 100 (kPa)
